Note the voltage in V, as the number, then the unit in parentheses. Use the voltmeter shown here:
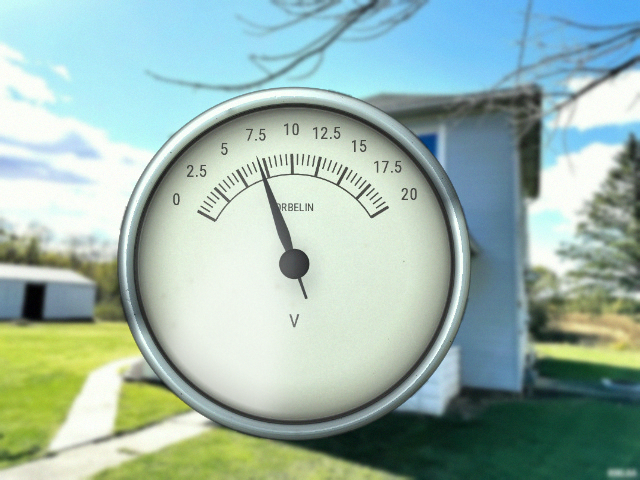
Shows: 7 (V)
